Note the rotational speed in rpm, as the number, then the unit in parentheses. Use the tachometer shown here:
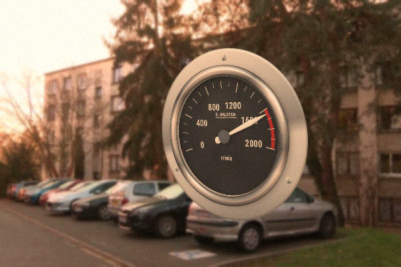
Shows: 1650 (rpm)
